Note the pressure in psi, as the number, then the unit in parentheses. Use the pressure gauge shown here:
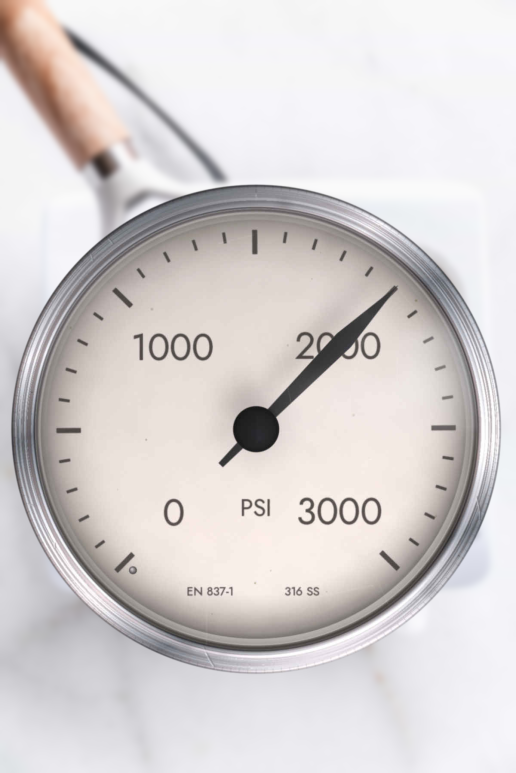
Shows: 2000 (psi)
